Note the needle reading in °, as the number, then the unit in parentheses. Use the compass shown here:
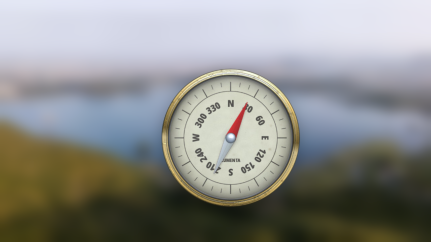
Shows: 25 (°)
